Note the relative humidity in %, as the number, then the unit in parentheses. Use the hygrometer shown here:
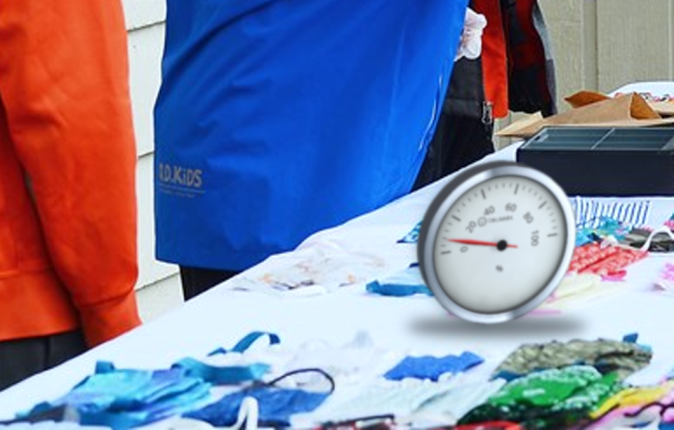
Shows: 8 (%)
